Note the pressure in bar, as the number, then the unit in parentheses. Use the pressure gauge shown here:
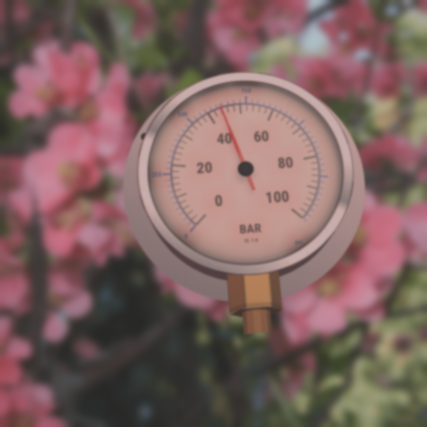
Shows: 44 (bar)
